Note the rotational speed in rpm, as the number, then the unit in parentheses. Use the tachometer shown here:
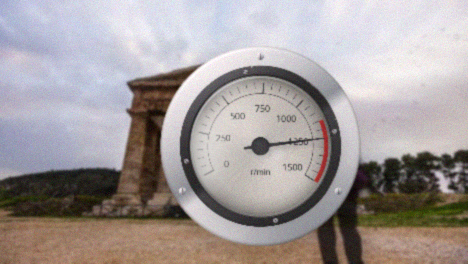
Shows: 1250 (rpm)
